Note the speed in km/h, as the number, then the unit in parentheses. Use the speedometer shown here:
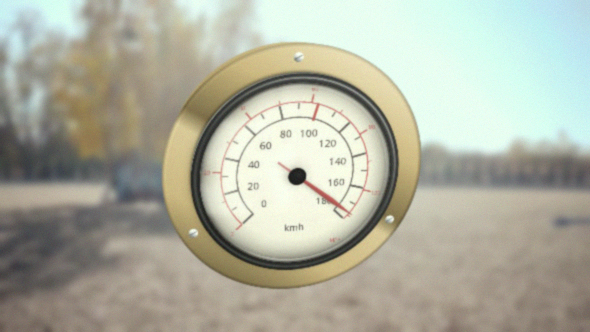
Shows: 175 (km/h)
